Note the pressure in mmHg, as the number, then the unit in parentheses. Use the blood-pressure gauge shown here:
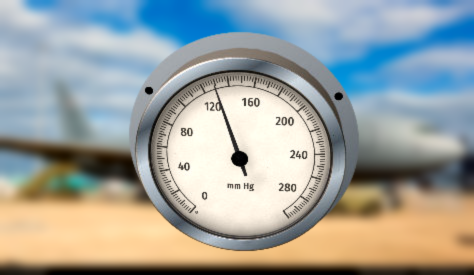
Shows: 130 (mmHg)
